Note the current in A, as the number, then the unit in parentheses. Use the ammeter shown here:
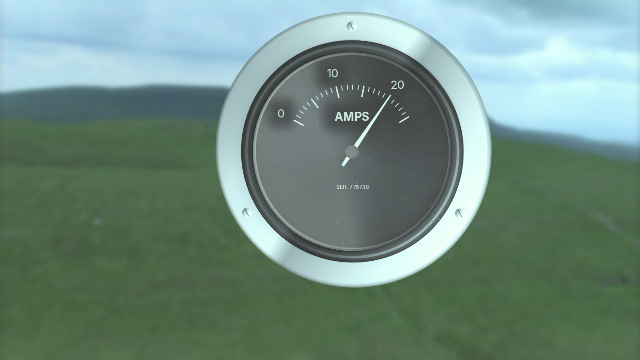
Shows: 20 (A)
